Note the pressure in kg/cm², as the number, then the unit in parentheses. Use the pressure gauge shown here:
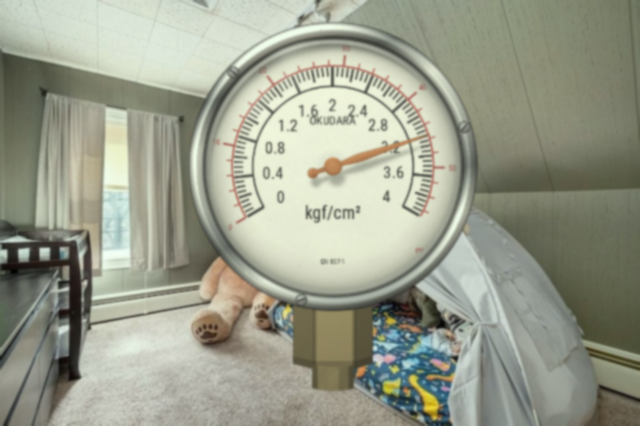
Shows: 3.2 (kg/cm²)
